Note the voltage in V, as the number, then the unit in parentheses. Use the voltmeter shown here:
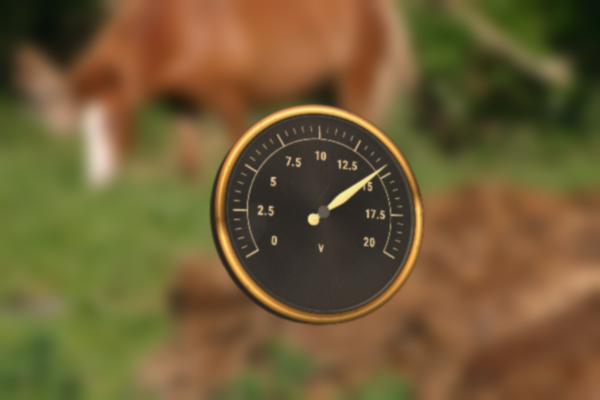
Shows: 14.5 (V)
